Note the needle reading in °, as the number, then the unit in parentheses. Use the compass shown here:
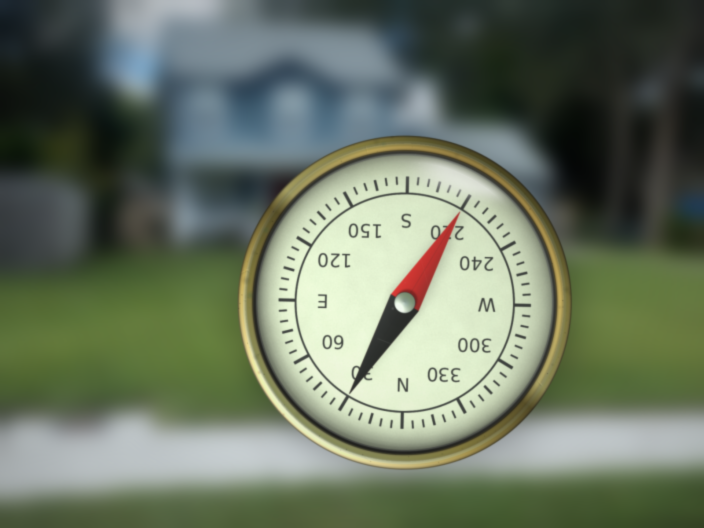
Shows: 210 (°)
